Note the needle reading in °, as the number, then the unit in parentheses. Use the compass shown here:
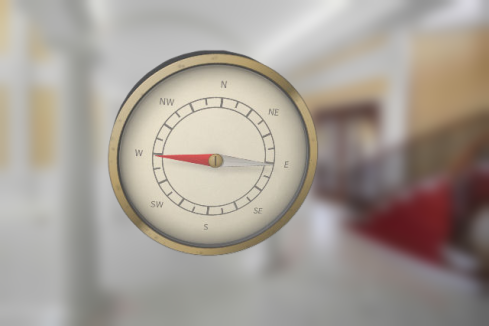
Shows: 270 (°)
